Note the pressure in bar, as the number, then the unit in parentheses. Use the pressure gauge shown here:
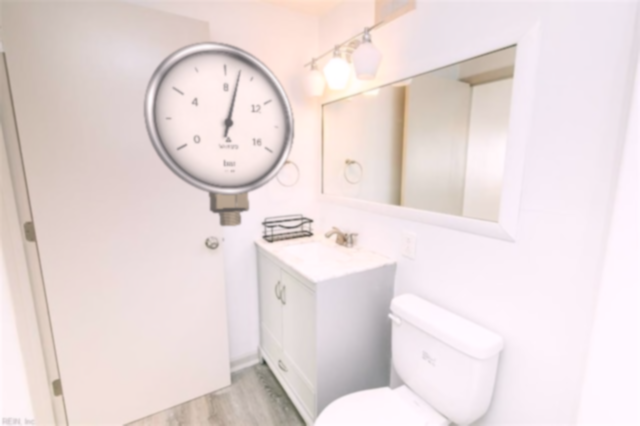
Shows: 9 (bar)
